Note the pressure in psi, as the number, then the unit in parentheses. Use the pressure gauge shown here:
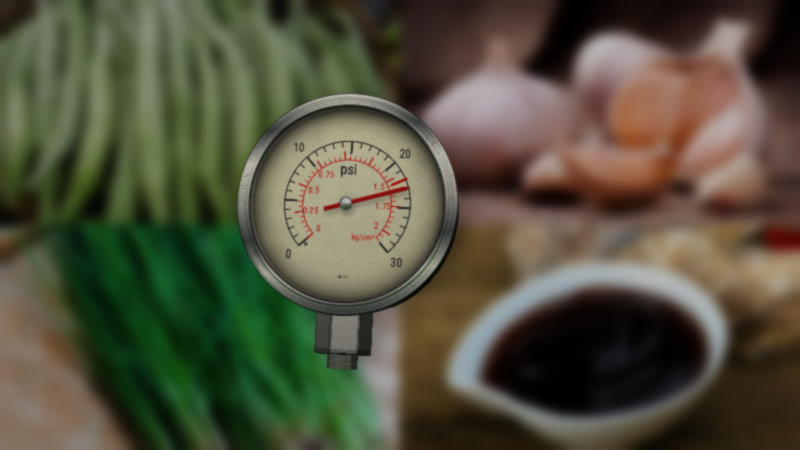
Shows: 23 (psi)
